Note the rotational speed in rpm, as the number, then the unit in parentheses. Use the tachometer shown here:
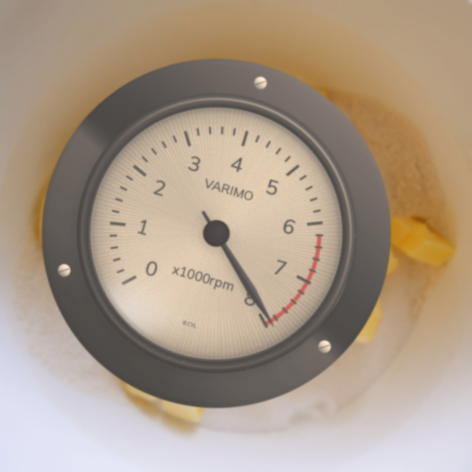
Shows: 7900 (rpm)
